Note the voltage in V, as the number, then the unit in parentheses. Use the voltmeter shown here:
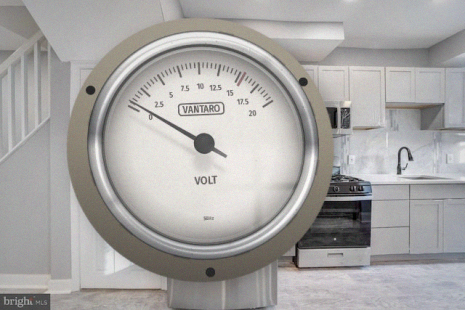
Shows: 0.5 (V)
